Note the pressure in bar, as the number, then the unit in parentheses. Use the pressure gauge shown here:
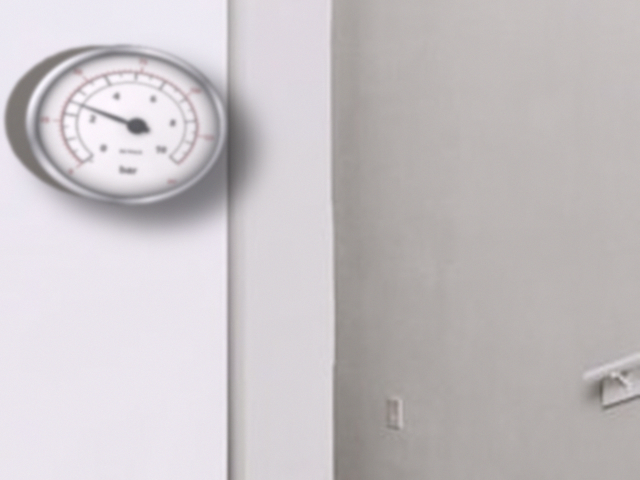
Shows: 2.5 (bar)
